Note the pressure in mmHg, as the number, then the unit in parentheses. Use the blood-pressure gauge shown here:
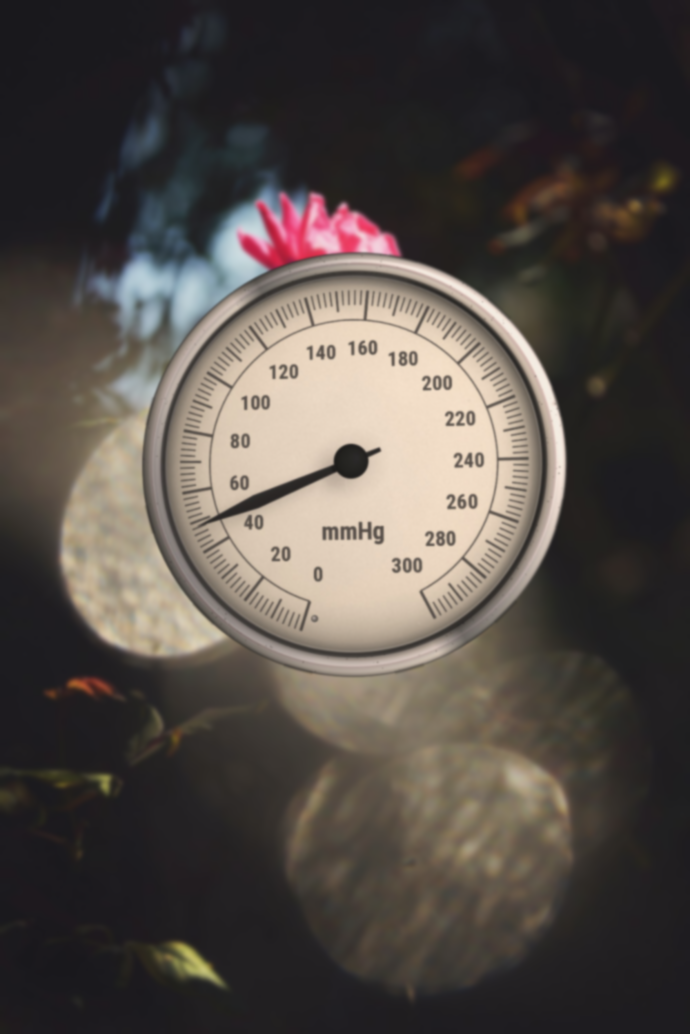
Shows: 48 (mmHg)
